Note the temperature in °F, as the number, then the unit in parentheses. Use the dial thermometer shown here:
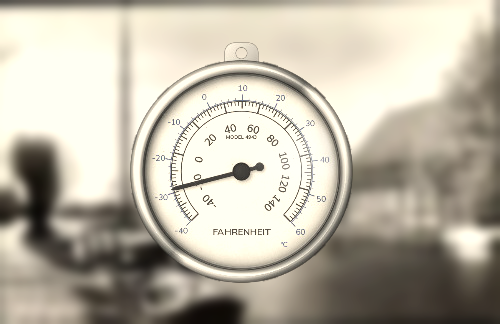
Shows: -20 (°F)
